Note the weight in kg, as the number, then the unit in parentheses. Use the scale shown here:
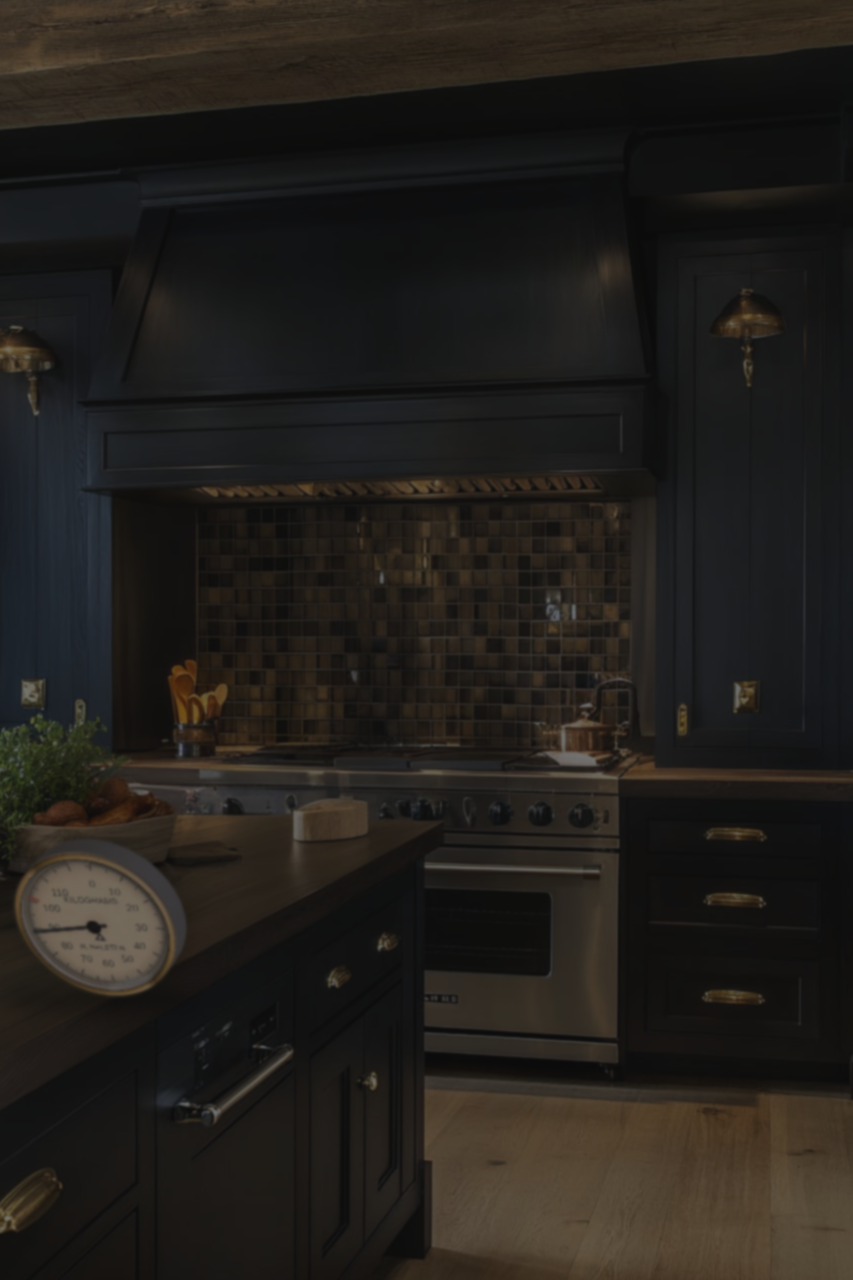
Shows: 90 (kg)
